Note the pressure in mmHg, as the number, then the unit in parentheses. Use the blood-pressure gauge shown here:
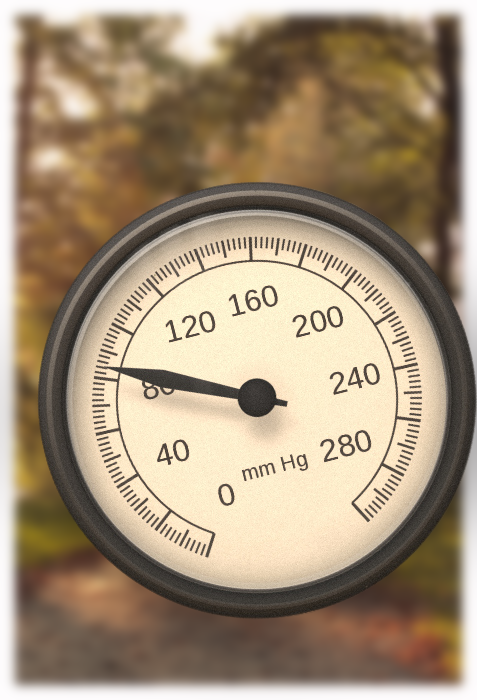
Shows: 84 (mmHg)
